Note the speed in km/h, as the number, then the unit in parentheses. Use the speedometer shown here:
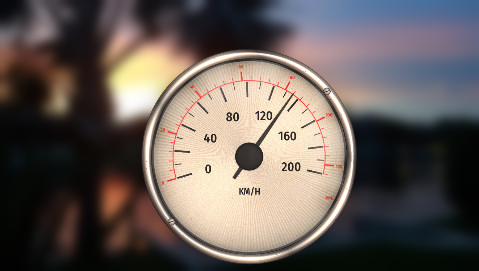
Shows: 135 (km/h)
